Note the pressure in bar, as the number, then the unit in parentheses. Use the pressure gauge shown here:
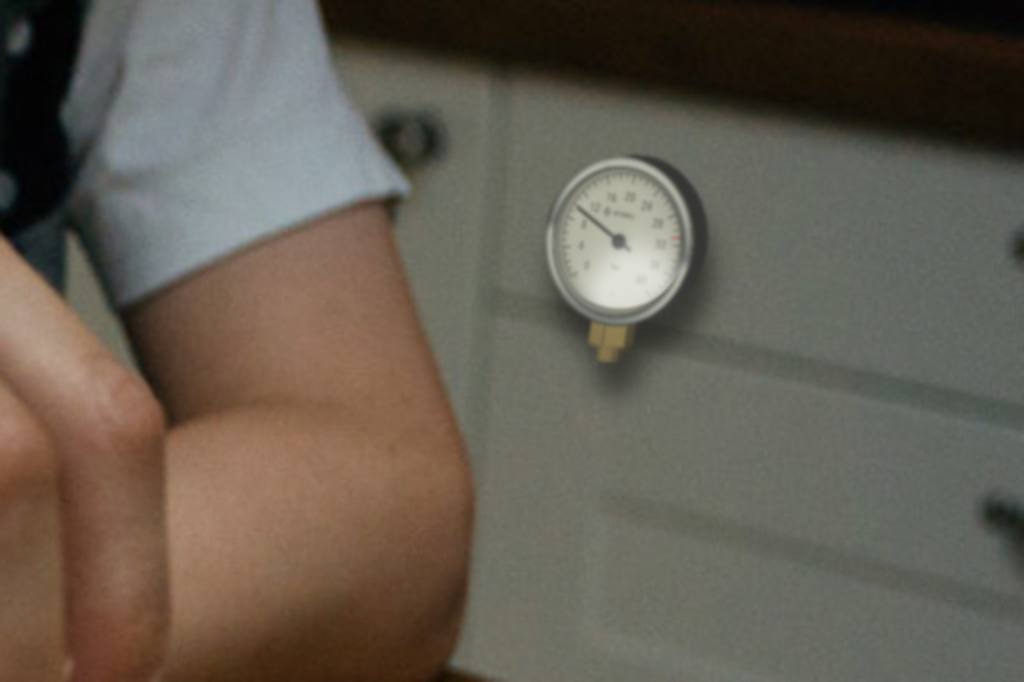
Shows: 10 (bar)
